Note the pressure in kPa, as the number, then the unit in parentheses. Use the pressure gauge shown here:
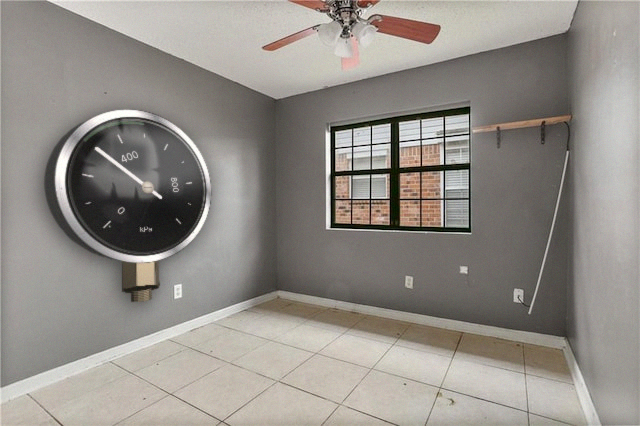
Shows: 300 (kPa)
